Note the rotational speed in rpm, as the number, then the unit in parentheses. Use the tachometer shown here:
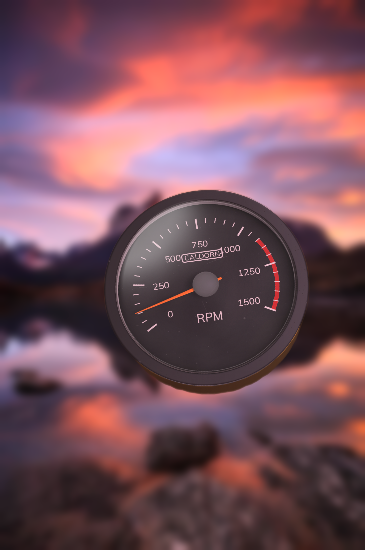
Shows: 100 (rpm)
